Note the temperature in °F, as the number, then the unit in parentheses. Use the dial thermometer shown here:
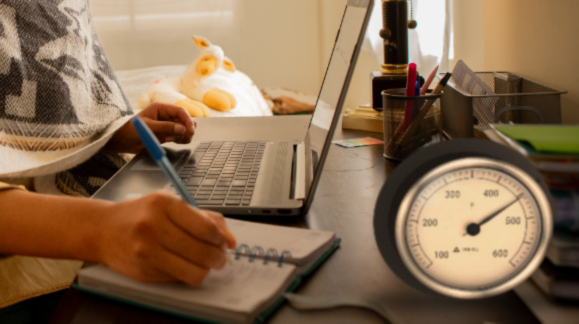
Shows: 450 (°F)
